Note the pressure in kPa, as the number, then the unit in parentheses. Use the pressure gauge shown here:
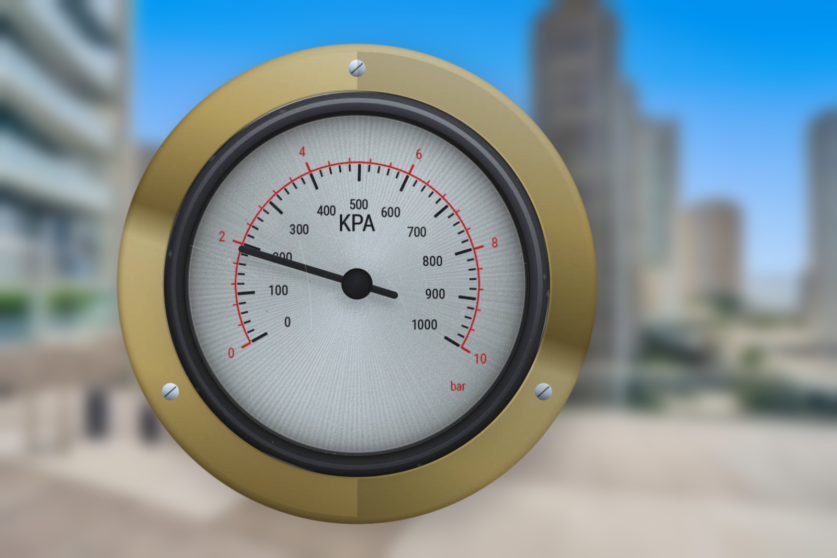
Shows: 190 (kPa)
